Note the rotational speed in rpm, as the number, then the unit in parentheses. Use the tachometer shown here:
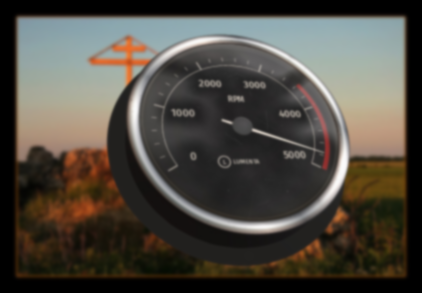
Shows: 4800 (rpm)
